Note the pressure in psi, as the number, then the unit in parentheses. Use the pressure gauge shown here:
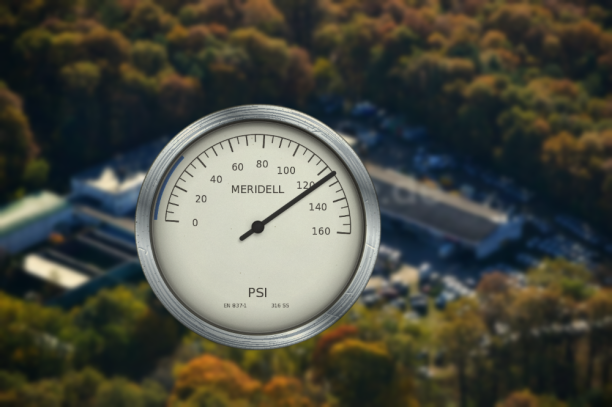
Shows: 125 (psi)
